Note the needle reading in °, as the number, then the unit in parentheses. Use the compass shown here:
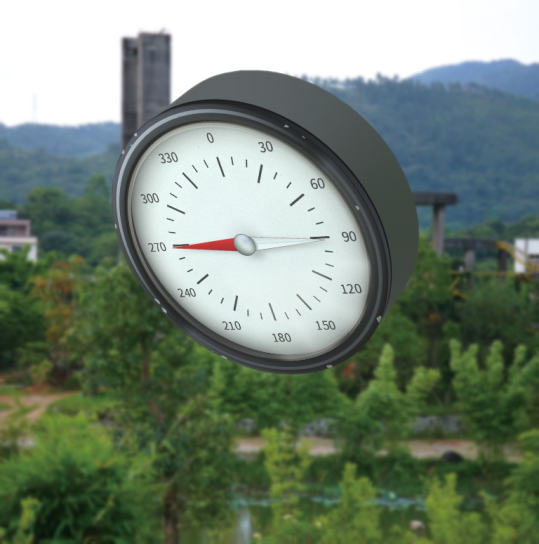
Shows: 270 (°)
